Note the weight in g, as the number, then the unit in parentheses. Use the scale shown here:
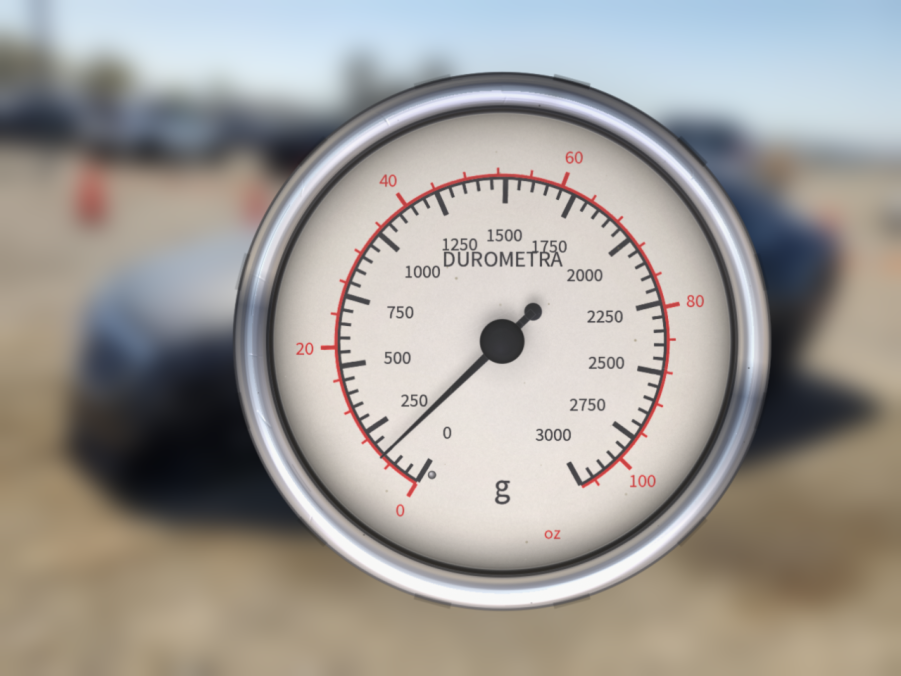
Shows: 150 (g)
